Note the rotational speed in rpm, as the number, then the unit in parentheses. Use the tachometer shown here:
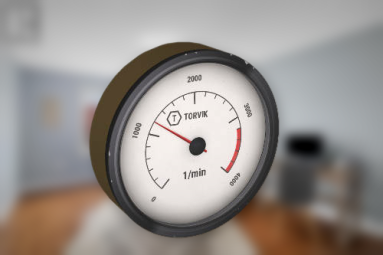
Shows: 1200 (rpm)
